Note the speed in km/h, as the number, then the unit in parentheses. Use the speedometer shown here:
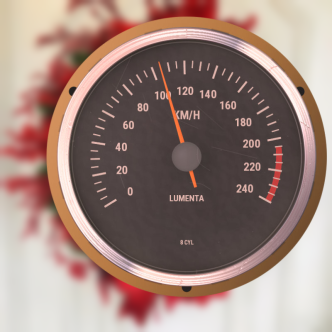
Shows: 105 (km/h)
